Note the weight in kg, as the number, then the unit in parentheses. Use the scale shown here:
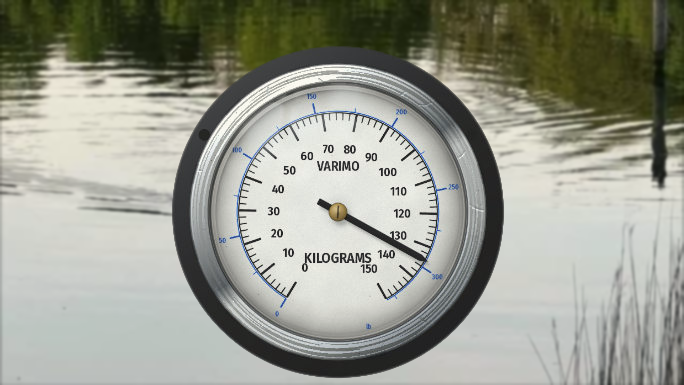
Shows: 134 (kg)
